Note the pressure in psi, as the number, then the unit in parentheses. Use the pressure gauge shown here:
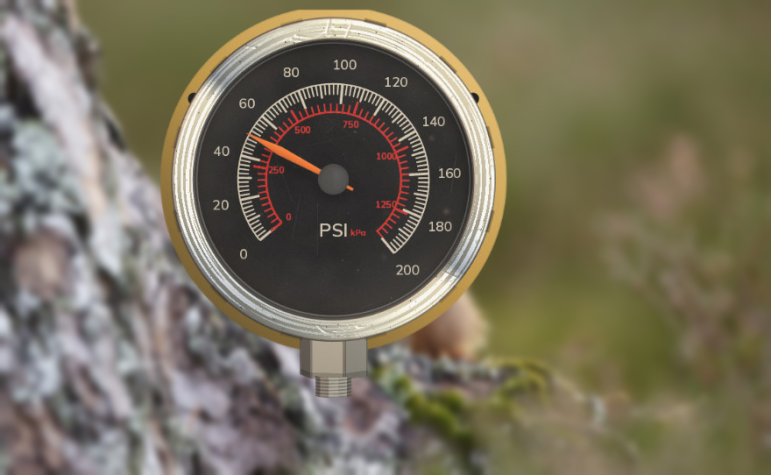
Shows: 50 (psi)
